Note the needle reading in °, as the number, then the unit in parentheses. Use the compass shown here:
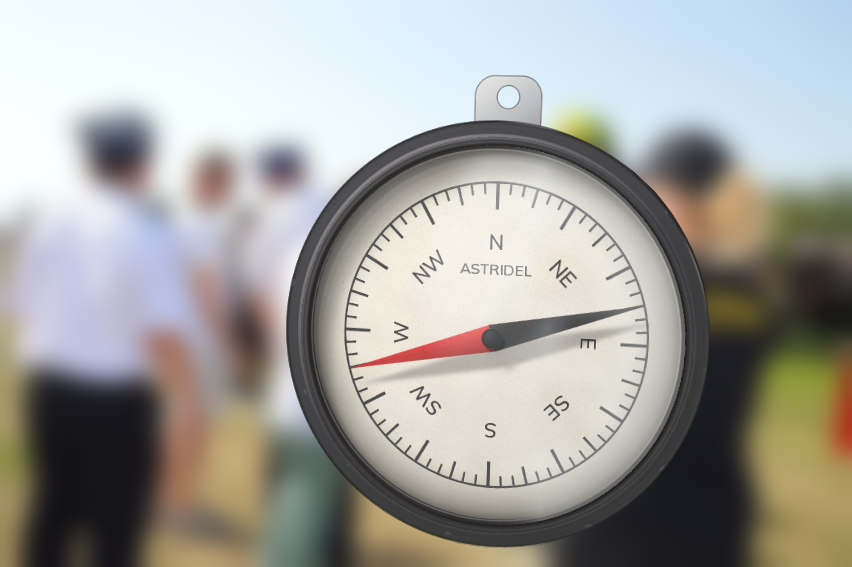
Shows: 255 (°)
